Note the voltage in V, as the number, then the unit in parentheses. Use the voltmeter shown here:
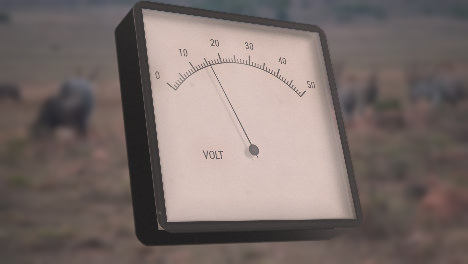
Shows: 15 (V)
